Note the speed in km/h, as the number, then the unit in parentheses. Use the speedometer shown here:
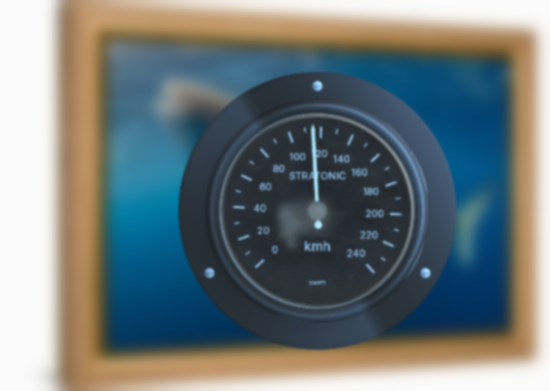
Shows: 115 (km/h)
